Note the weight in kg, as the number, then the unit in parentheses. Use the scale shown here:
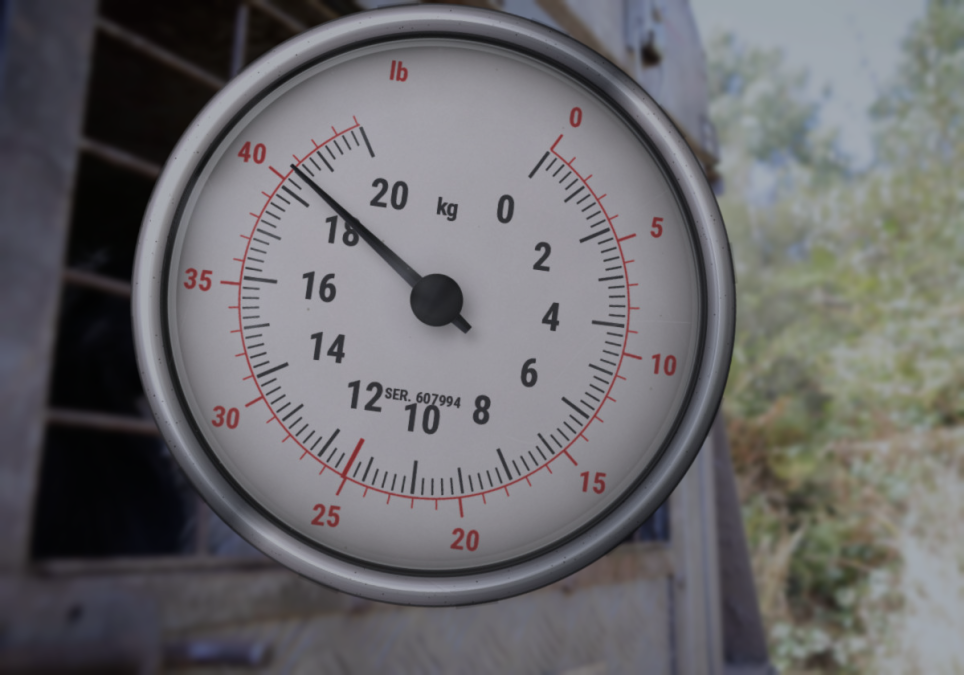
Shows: 18.4 (kg)
